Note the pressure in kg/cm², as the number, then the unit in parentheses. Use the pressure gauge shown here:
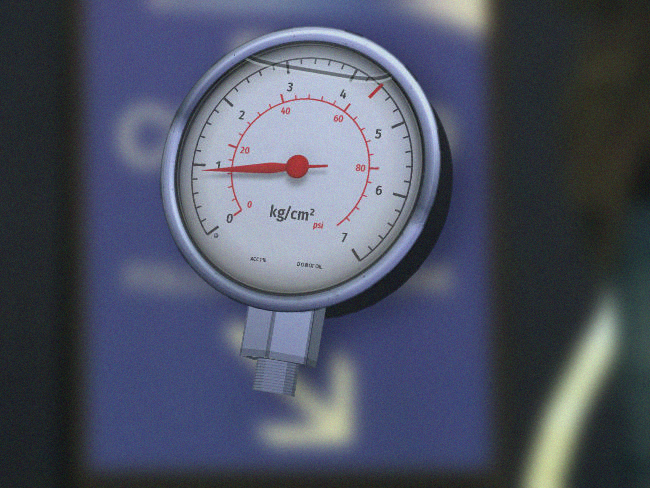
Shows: 0.9 (kg/cm²)
